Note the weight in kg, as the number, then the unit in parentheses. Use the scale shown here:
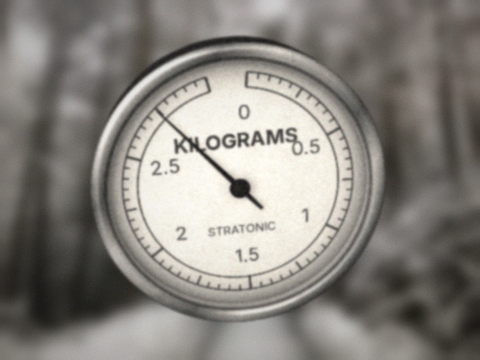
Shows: 2.75 (kg)
